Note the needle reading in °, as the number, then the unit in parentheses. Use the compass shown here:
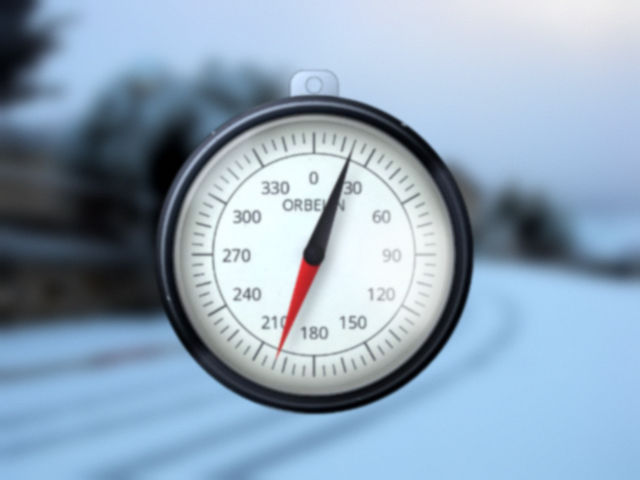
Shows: 200 (°)
